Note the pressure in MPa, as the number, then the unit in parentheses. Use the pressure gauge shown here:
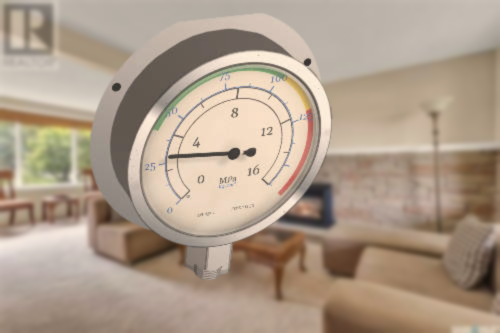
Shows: 3 (MPa)
